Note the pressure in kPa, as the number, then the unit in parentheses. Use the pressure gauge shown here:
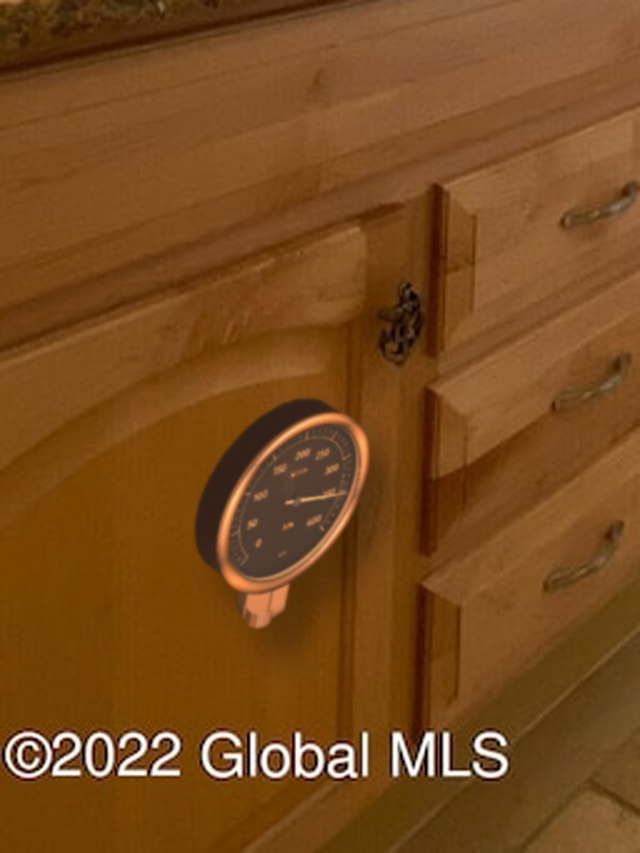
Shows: 350 (kPa)
